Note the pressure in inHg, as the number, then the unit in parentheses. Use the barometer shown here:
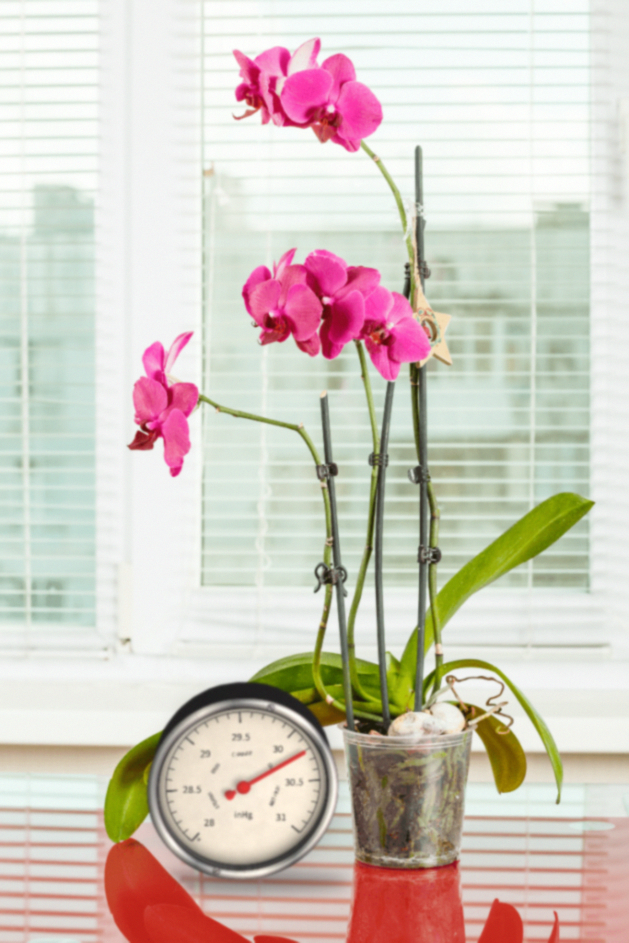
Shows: 30.2 (inHg)
